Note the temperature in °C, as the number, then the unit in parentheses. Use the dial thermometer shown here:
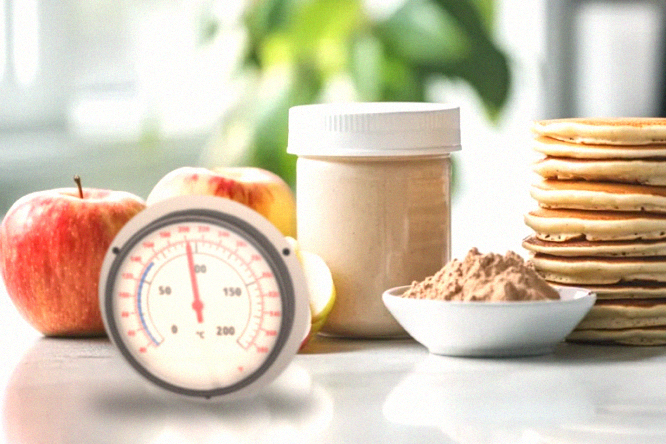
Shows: 95 (°C)
